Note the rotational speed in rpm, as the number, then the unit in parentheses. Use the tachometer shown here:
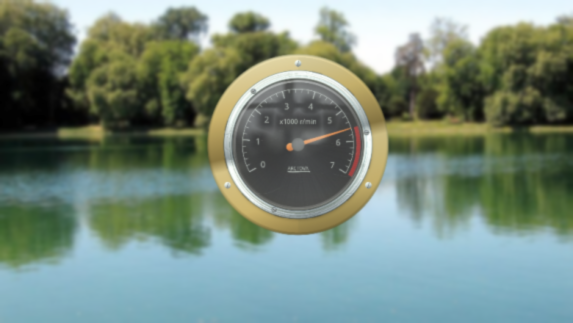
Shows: 5600 (rpm)
